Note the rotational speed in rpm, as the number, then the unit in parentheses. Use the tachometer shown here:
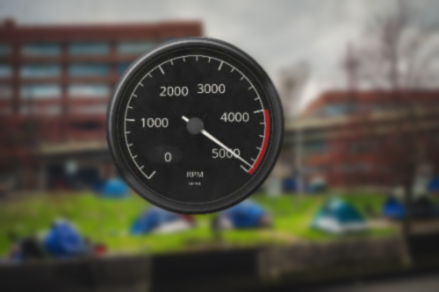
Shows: 4900 (rpm)
